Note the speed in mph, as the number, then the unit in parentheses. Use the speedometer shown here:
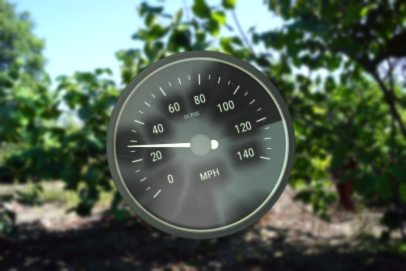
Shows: 27.5 (mph)
